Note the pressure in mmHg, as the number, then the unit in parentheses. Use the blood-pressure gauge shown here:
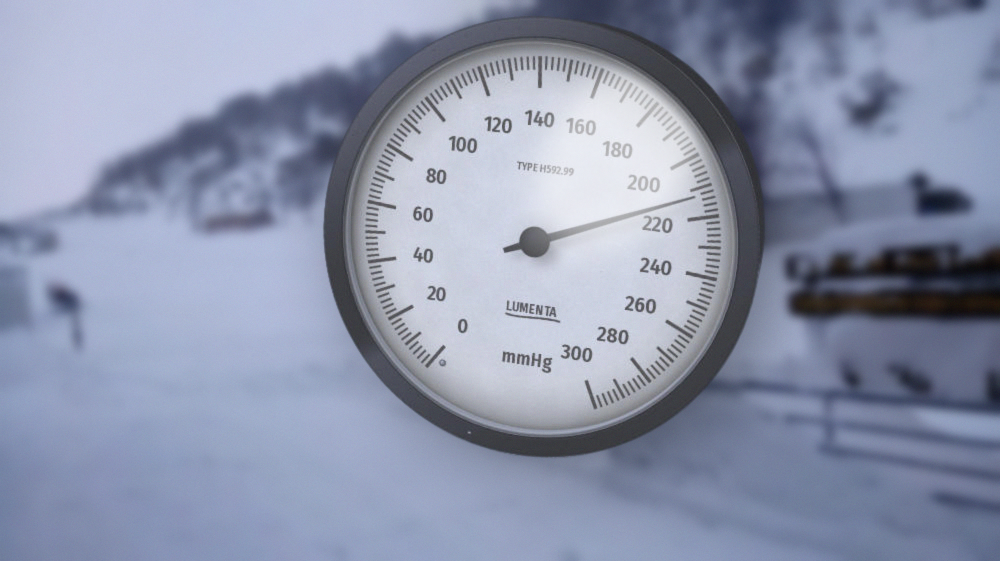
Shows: 212 (mmHg)
